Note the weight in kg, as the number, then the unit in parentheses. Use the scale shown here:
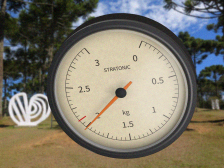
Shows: 2 (kg)
